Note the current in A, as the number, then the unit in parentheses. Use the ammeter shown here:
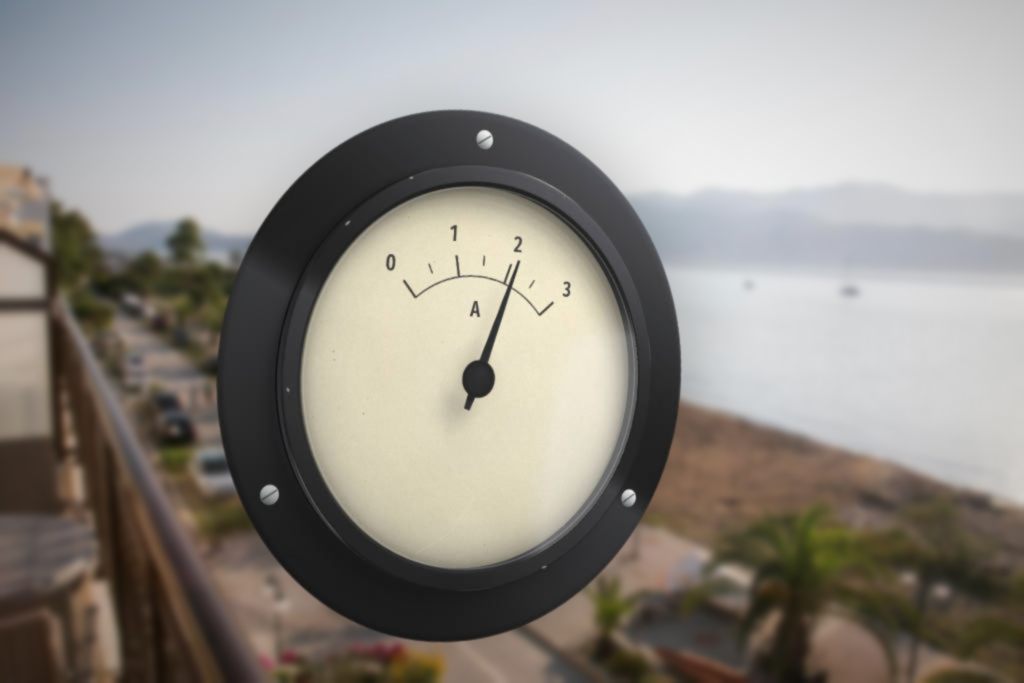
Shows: 2 (A)
